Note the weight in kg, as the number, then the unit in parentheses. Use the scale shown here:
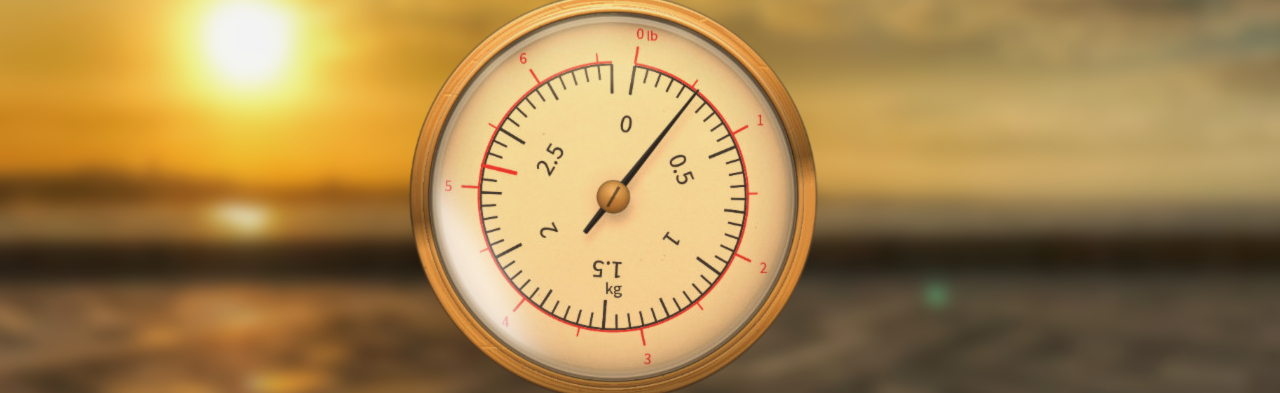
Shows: 0.25 (kg)
